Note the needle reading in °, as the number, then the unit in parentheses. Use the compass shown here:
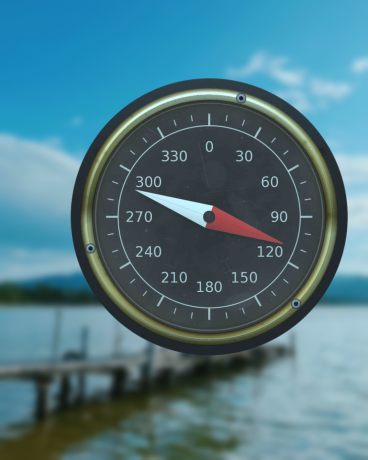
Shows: 110 (°)
